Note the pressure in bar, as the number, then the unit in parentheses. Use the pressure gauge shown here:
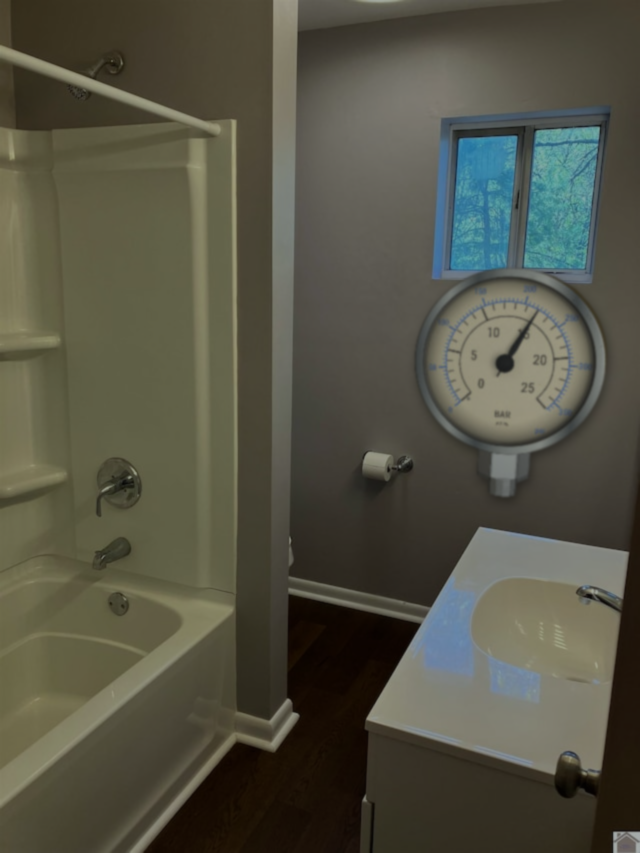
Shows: 15 (bar)
